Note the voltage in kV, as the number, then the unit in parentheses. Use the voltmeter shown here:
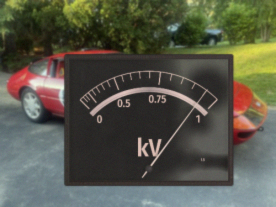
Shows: 0.95 (kV)
